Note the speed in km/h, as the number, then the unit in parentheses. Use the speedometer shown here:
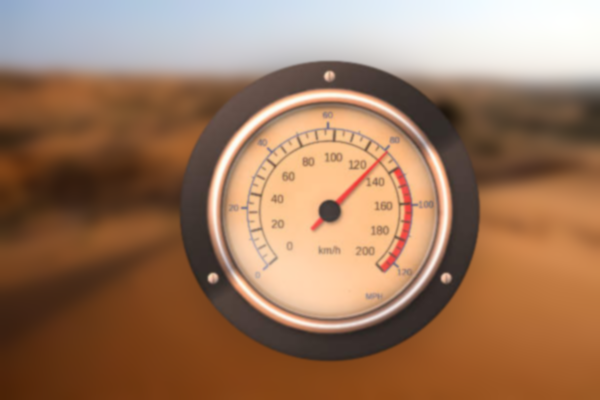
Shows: 130 (km/h)
